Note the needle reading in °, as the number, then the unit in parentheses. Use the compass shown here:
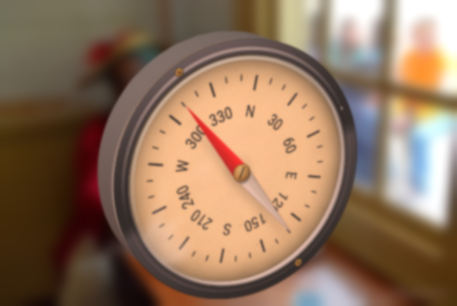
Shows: 310 (°)
